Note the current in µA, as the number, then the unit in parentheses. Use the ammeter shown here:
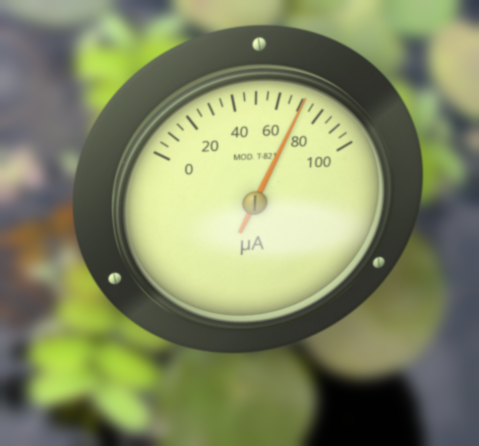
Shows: 70 (µA)
